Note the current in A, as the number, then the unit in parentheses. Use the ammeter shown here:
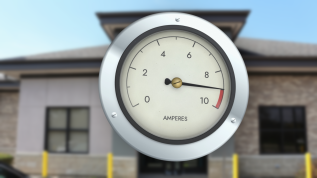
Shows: 9 (A)
